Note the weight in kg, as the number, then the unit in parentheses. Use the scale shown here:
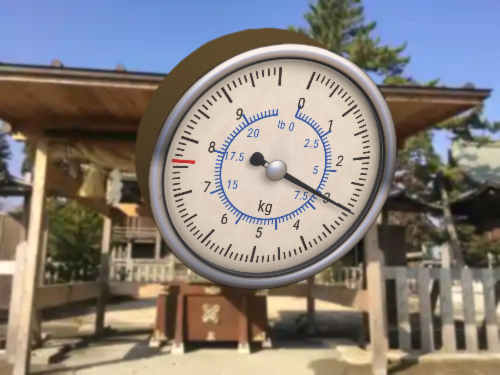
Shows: 3 (kg)
